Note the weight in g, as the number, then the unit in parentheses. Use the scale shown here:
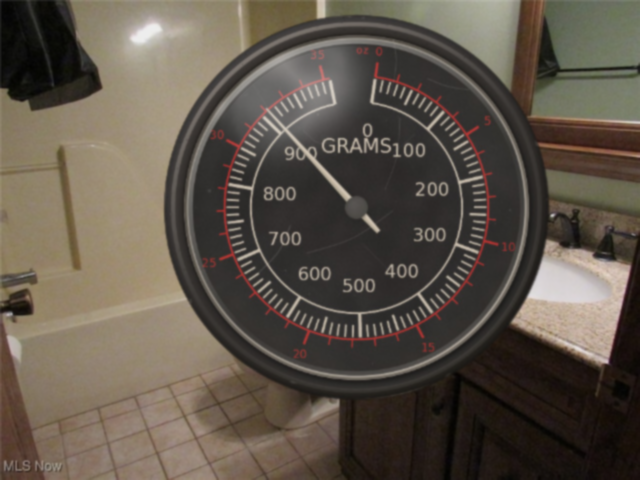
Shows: 910 (g)
